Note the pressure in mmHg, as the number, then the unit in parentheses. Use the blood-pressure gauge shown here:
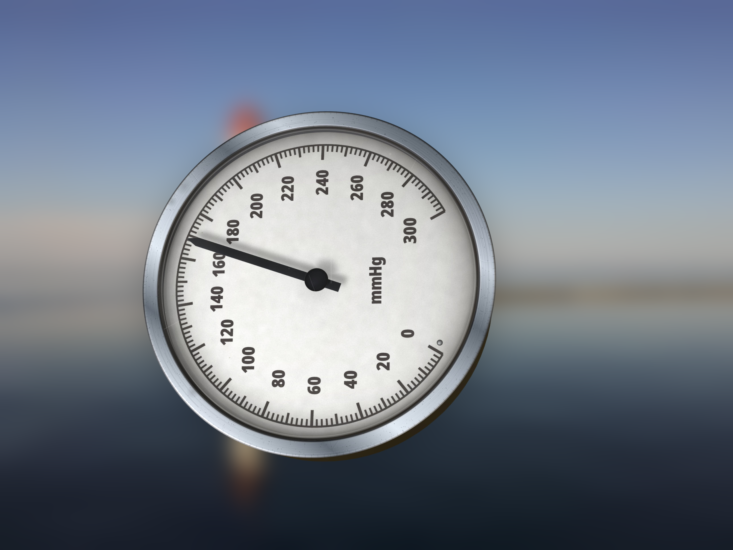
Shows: 168 (mmHg)
